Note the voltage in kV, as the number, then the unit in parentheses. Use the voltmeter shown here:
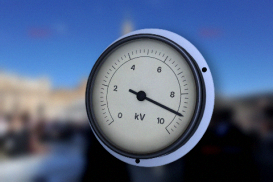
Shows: 9 (kV)
